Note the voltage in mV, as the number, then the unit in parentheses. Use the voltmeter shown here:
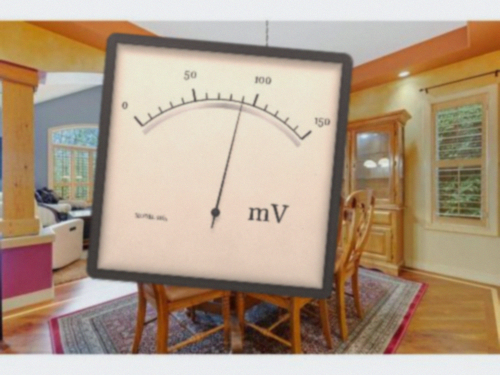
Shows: 90 (mV)
